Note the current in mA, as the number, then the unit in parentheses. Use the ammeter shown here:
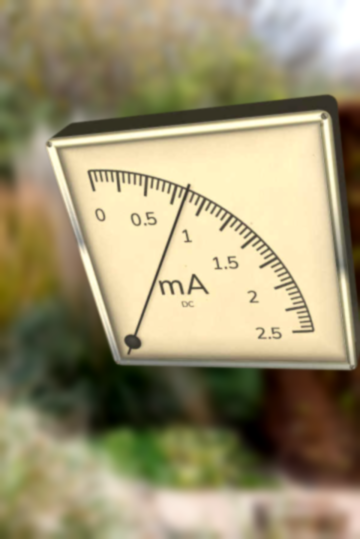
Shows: 0.85 (mA)
